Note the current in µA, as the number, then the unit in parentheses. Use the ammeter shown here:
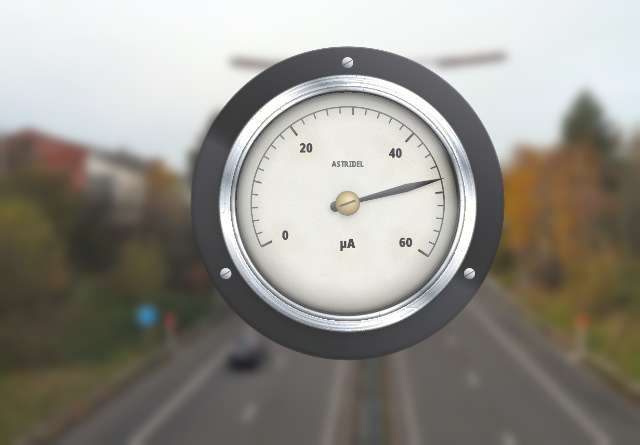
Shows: 48 (µA)
